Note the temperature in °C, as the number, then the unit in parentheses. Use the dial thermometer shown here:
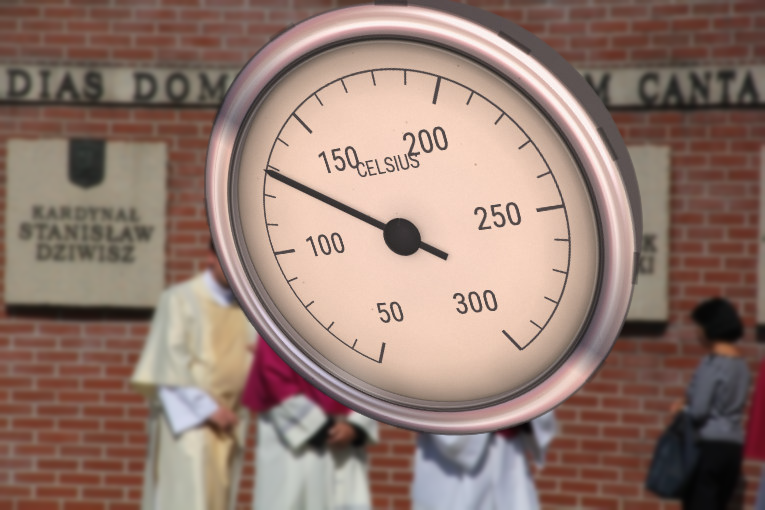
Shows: 130 (°C)
